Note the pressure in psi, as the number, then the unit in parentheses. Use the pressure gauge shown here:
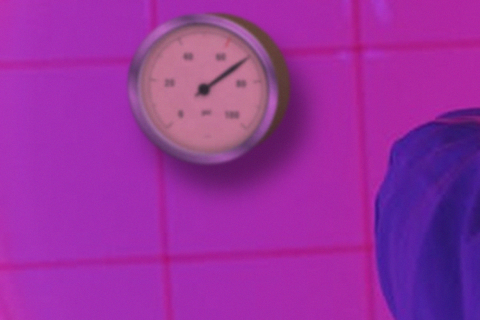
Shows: 70 (psi)
